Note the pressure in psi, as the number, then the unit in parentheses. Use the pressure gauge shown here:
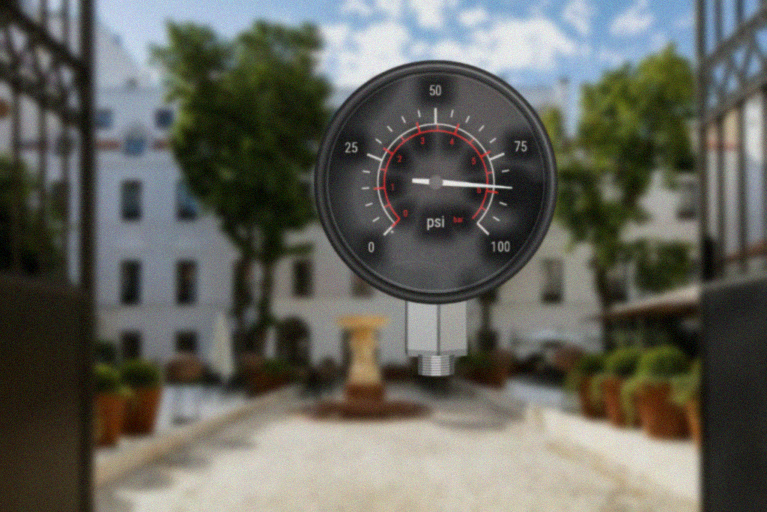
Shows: 85 (psi)
